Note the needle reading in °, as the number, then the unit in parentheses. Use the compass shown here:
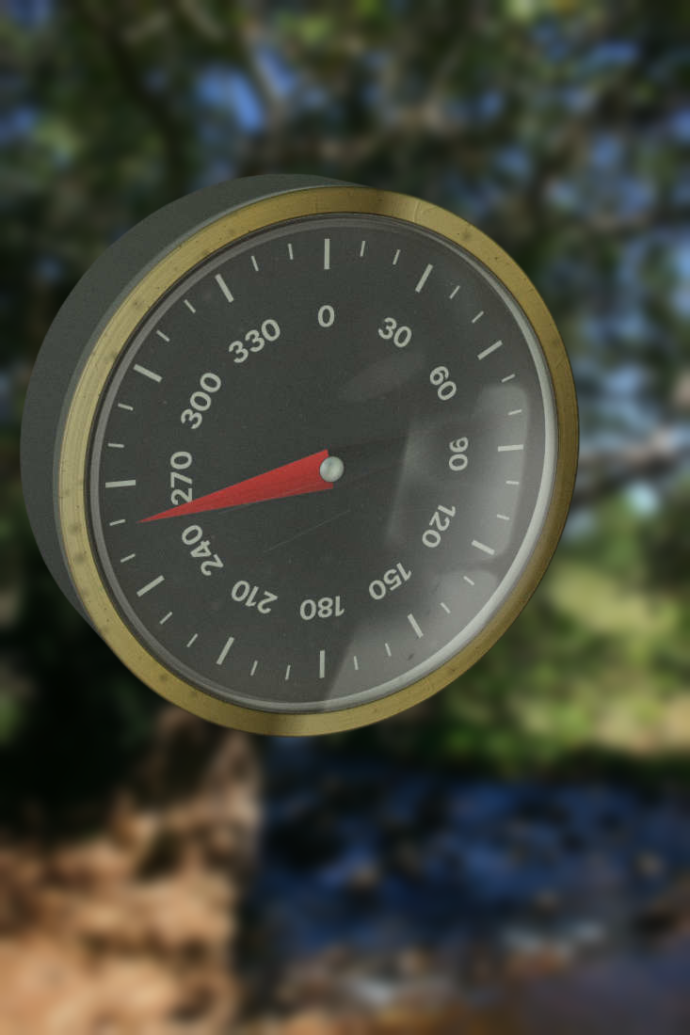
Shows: 260 (°)
